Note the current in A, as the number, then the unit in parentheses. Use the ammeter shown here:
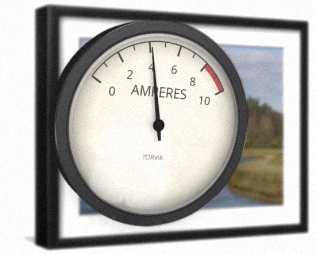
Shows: 4 (A)
